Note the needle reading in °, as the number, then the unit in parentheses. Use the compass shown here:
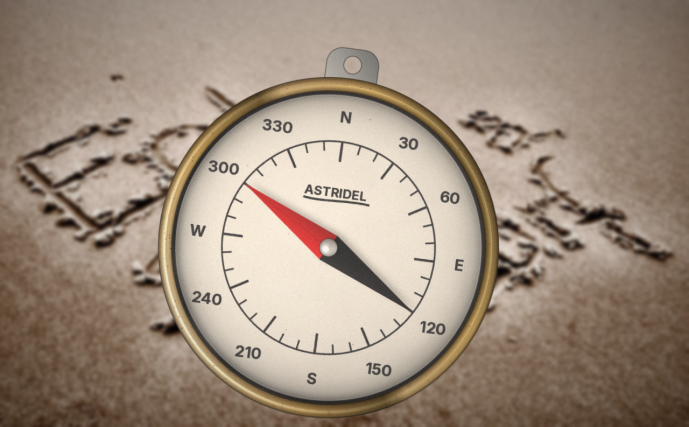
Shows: 300 (°)
